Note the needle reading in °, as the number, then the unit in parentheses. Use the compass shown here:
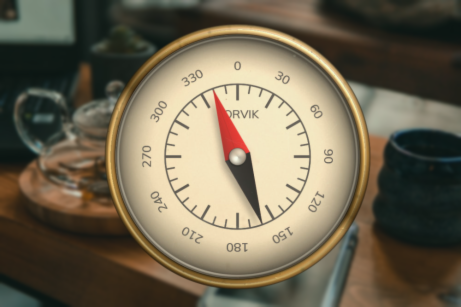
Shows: 340 (°)
